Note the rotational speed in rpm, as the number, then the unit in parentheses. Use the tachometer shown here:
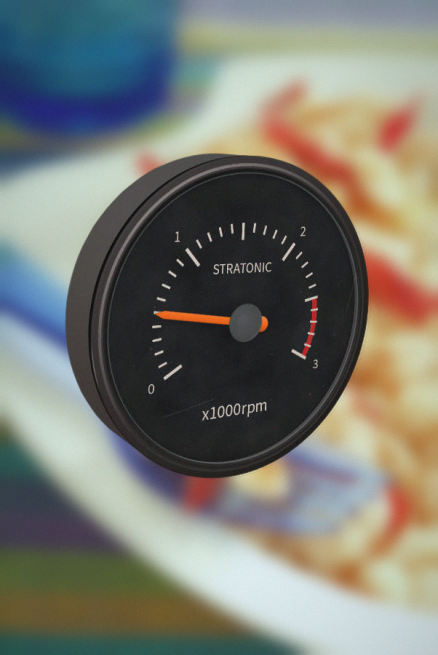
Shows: 500 (rpm)
